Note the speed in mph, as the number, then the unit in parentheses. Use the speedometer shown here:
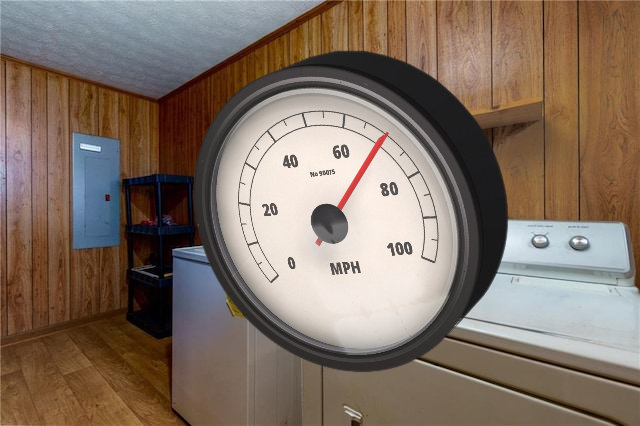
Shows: 70 (mph)
